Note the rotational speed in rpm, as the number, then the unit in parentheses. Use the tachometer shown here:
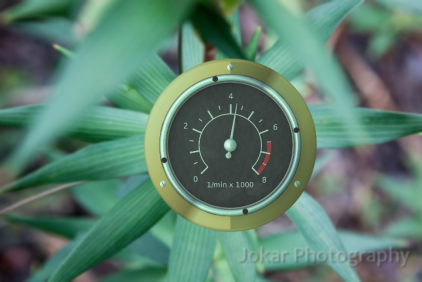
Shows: 4250 (rpm)
